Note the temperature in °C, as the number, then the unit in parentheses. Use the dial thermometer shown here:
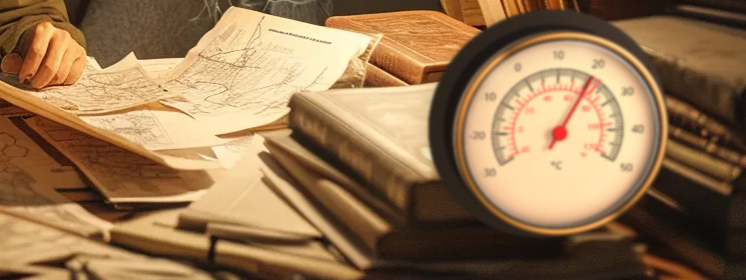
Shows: 20 (°C)
